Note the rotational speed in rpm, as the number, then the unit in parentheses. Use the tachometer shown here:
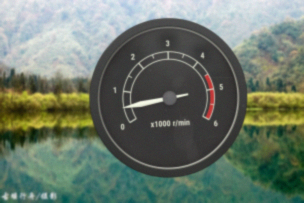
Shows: 500 (rpm)
